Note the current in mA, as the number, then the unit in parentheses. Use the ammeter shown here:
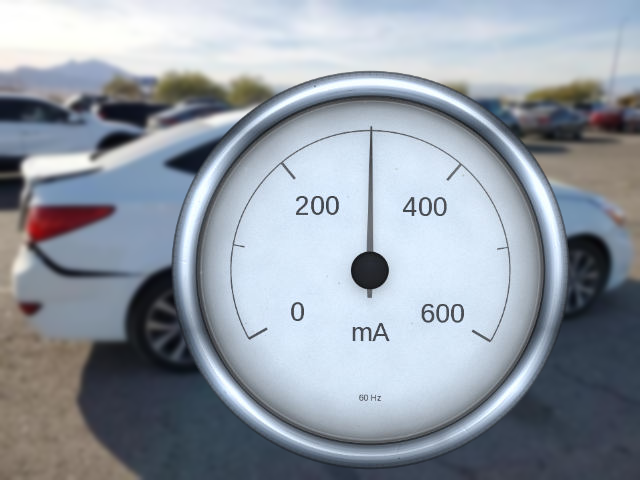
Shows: 300 (mA)
